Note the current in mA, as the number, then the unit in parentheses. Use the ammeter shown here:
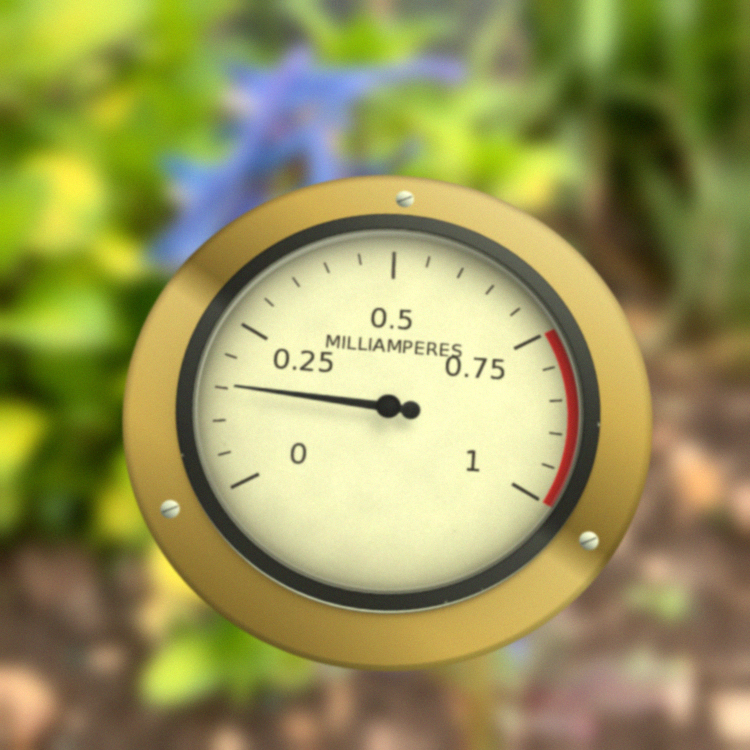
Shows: 0.15 (mA)
